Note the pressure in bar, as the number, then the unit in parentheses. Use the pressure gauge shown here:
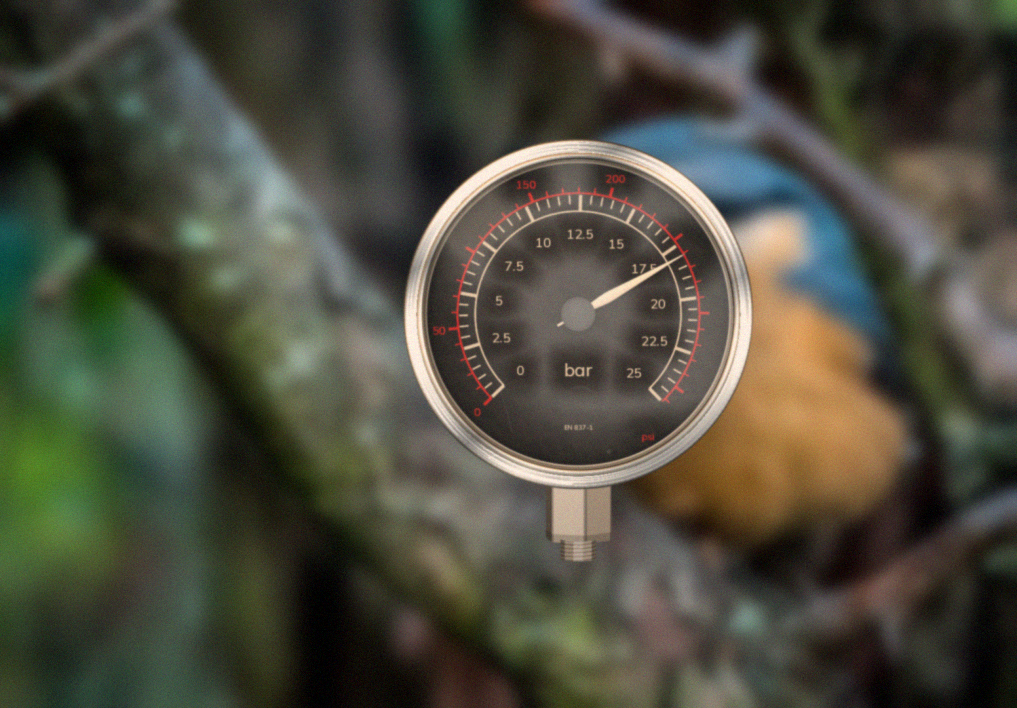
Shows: 18 (bar)
